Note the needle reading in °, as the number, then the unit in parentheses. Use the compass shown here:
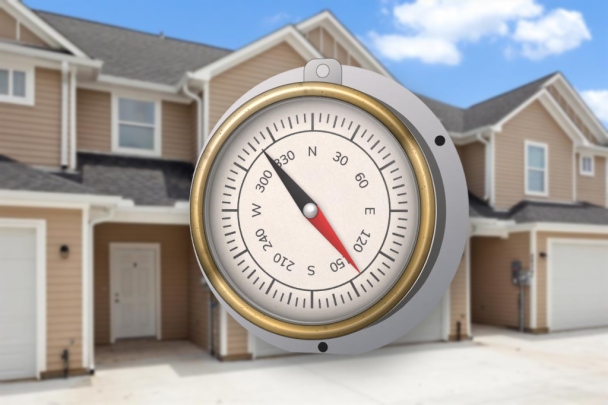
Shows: 140 (°)
